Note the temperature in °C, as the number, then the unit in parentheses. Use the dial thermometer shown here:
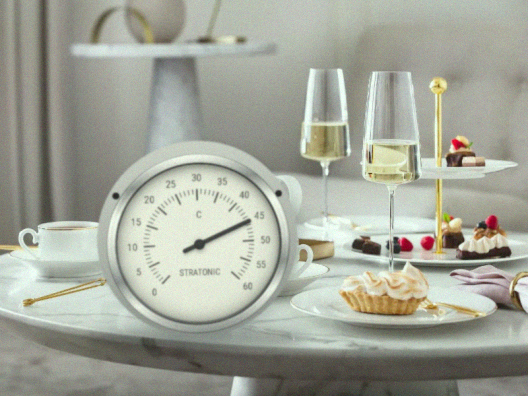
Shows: 45 (°C)
